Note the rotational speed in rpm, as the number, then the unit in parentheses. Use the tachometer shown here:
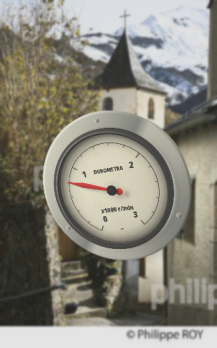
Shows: 800 (rpm)
